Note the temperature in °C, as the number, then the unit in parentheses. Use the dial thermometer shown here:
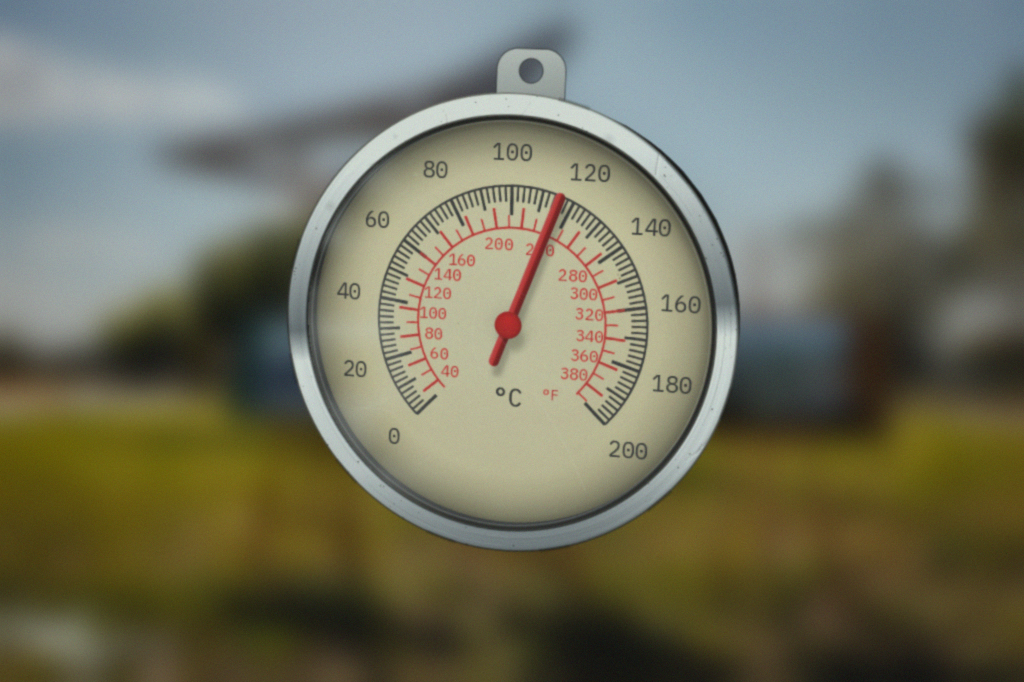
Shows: 116 (°C)
